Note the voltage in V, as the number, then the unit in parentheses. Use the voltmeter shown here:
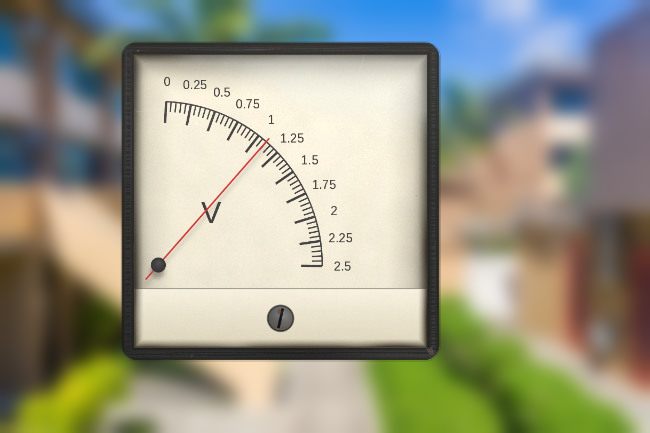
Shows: 1.1 (V)
